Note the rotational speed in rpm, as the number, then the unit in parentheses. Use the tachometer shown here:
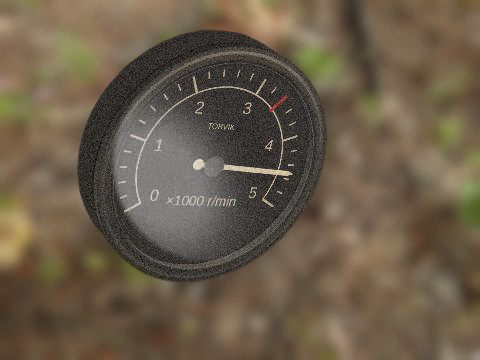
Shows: 4500 (rpm)
